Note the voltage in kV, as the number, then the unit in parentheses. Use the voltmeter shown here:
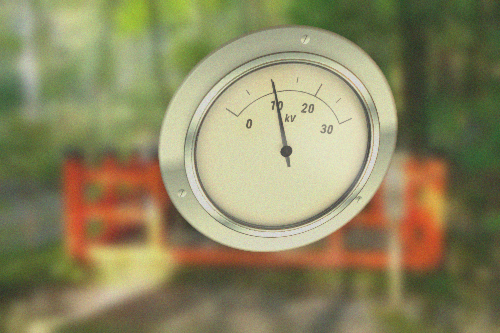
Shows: 10 (kV)
